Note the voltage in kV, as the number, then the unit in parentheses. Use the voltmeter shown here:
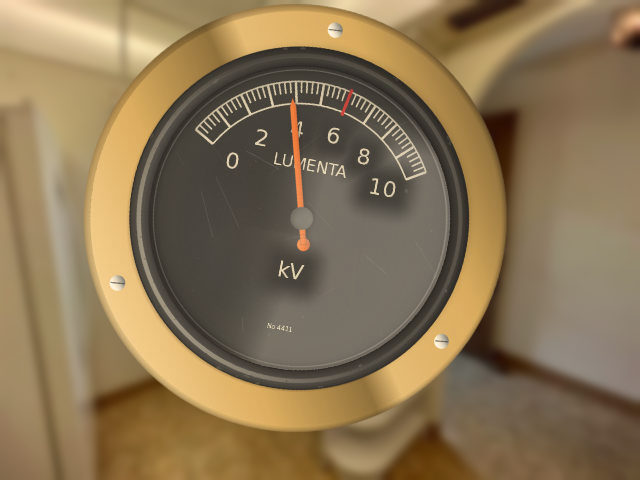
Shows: 3.8 (kV)
